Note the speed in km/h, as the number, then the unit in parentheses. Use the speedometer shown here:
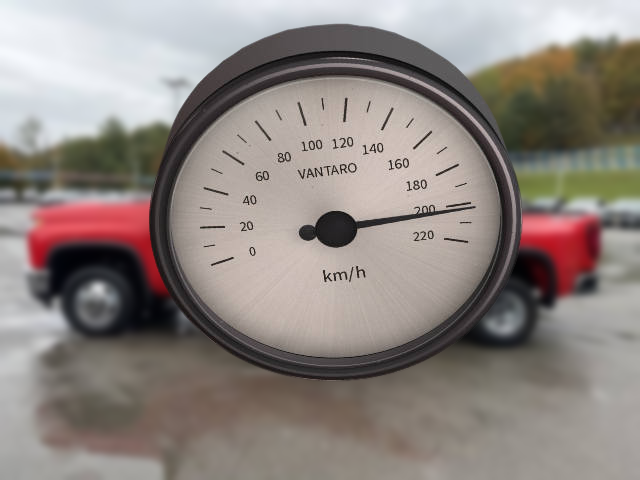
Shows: 200 (km/h)
